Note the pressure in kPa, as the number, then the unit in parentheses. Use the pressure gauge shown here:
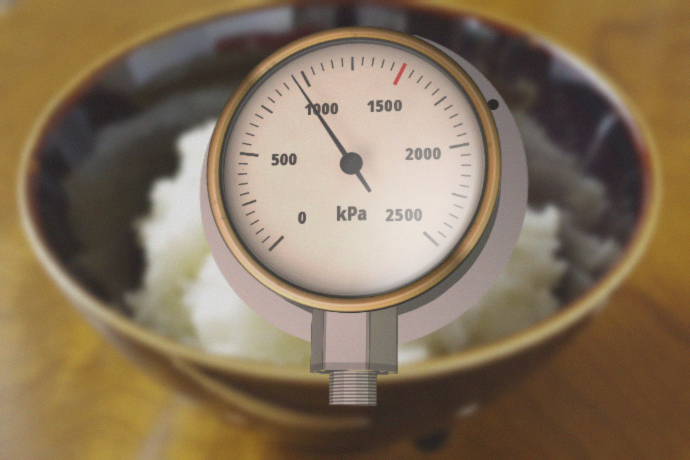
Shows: 950 (kPa)
